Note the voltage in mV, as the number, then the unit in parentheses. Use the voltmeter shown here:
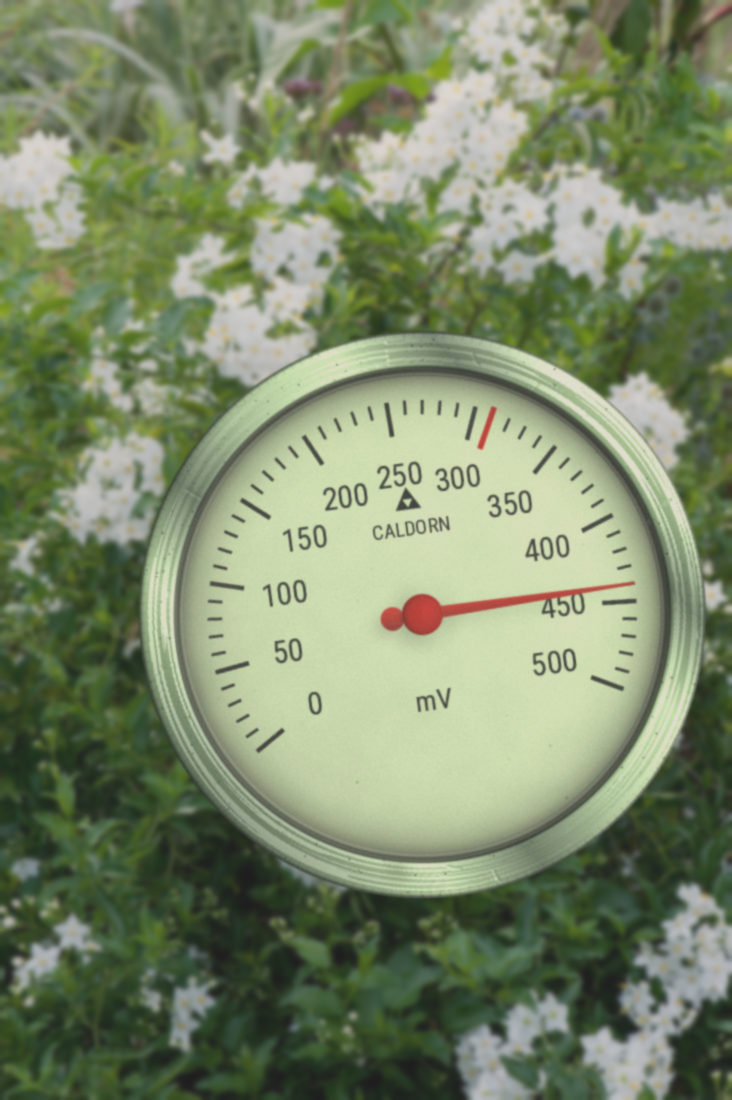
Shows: 440 (mV)
